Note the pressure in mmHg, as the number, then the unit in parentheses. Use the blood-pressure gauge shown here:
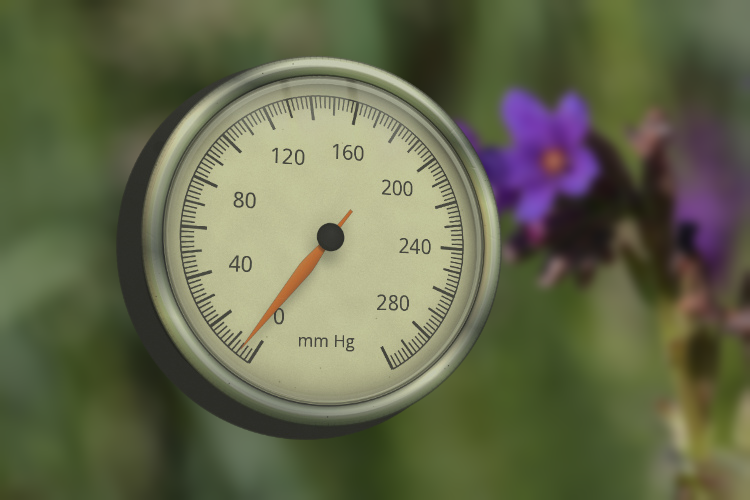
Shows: 6 (mmHg)
